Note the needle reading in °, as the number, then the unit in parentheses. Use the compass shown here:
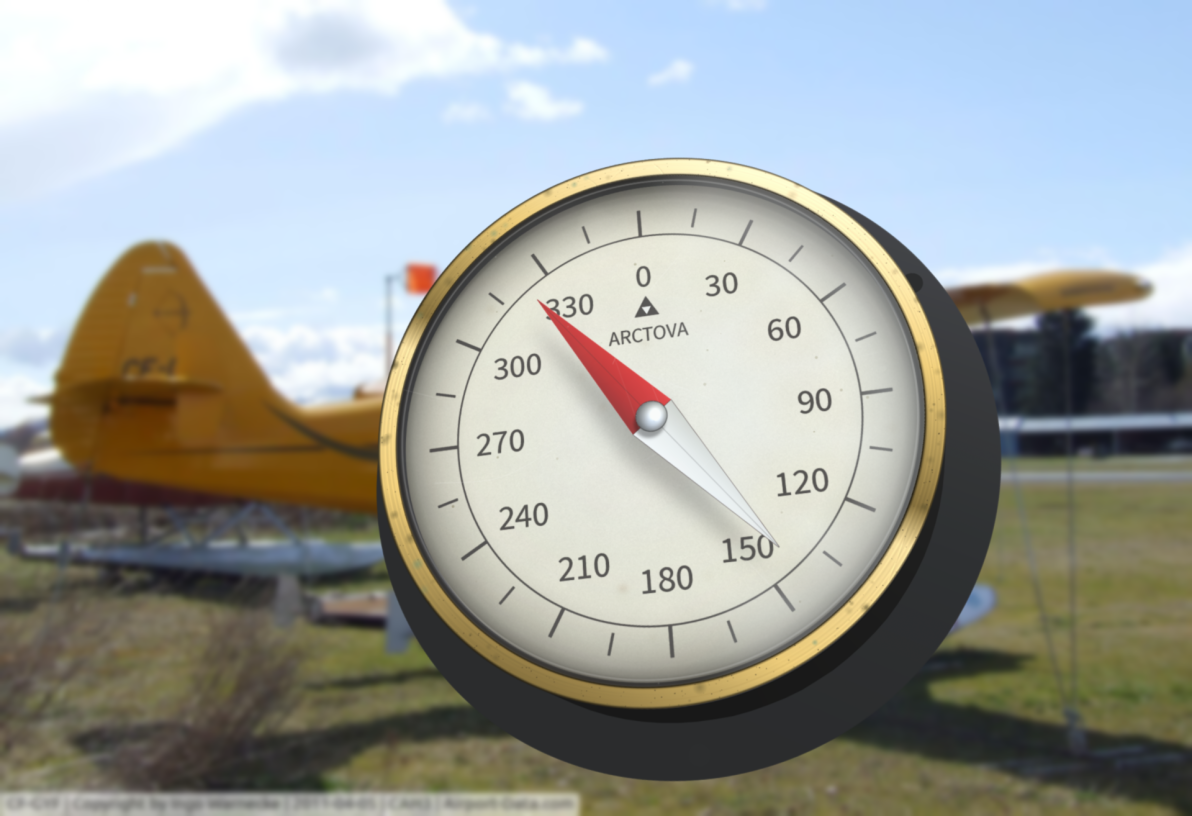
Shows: 322.5 (°)
